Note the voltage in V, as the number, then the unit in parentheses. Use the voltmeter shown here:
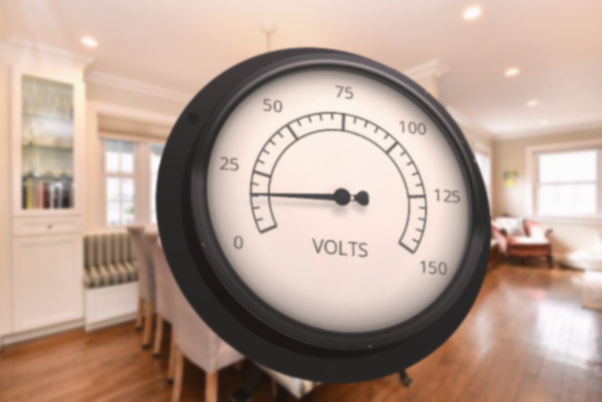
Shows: 15 (V)
